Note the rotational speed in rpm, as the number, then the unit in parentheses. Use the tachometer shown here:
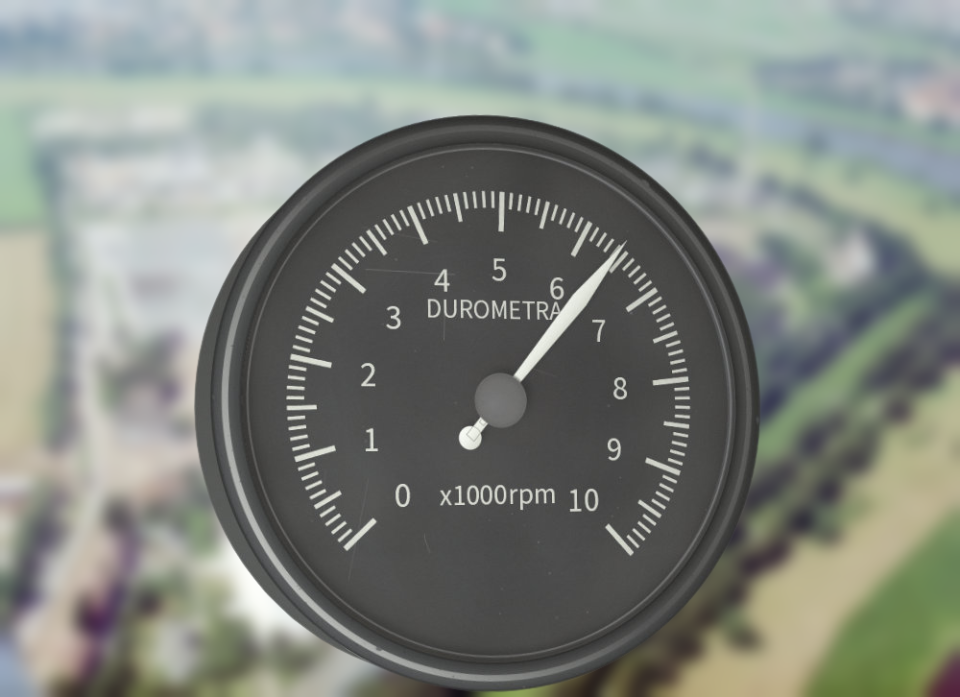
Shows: 6400 (rpm)
